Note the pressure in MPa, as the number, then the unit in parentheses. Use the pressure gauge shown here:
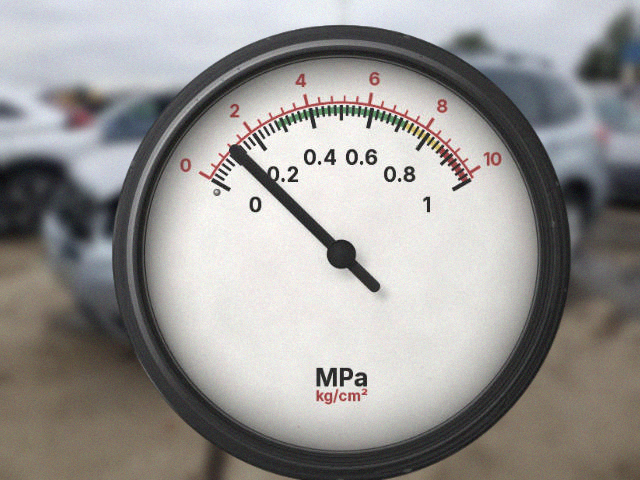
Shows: 0.12 (MPa)
